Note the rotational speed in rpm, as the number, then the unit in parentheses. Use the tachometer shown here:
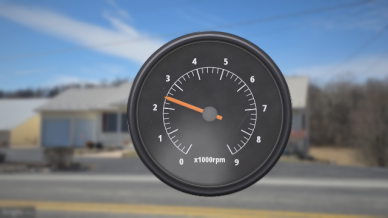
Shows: 2400 (rpm)
